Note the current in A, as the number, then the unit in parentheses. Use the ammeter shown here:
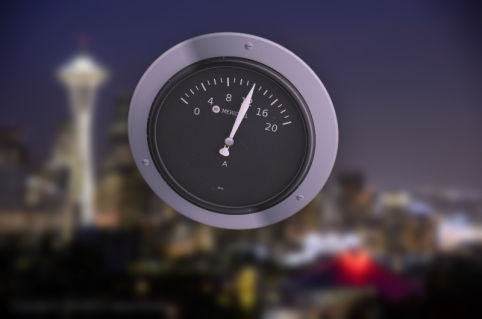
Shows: 12 (A)
